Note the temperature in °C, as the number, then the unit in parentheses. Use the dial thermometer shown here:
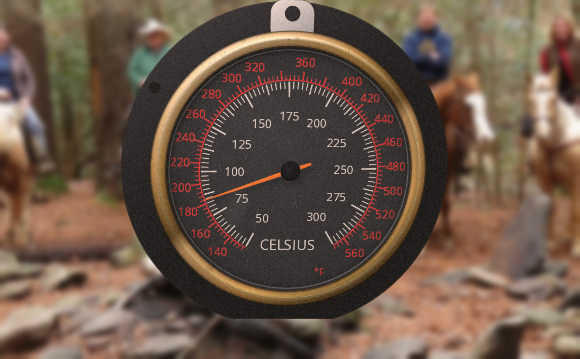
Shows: 85 (°C)
